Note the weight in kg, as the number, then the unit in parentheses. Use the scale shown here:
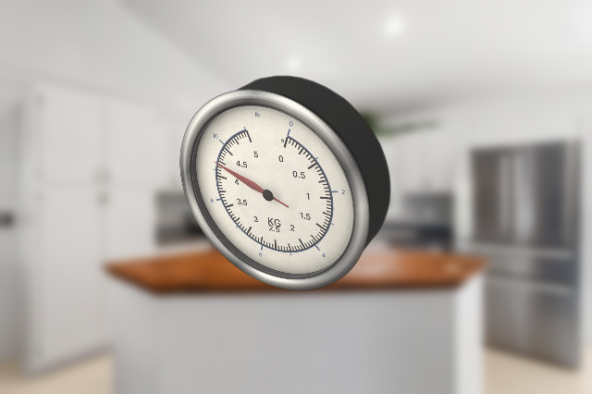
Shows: 4.25 (kg)
